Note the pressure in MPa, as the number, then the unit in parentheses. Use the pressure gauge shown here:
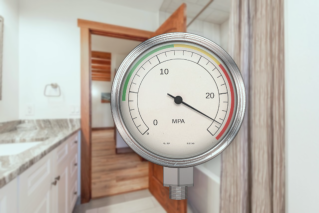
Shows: 23.5 (MPa)
